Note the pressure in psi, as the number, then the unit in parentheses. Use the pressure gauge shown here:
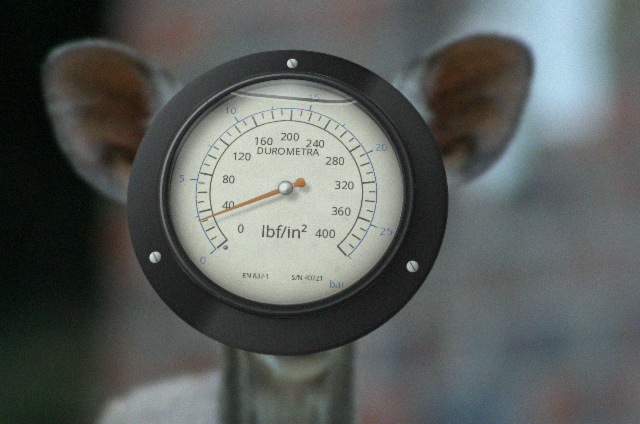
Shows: 30 (psi)
